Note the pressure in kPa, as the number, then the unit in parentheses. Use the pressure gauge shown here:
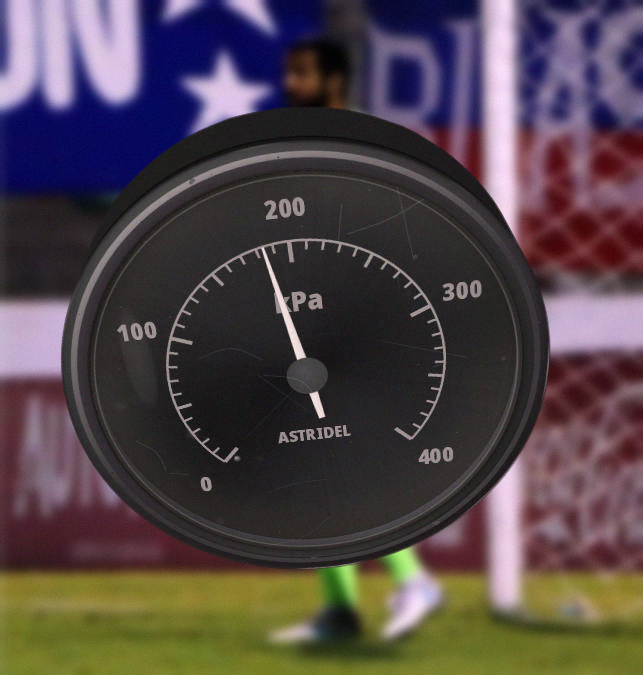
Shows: 185 (kPa)
